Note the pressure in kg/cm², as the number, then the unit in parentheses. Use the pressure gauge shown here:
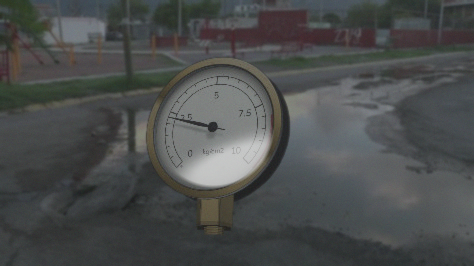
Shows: 2.25 (kg/cm²)
